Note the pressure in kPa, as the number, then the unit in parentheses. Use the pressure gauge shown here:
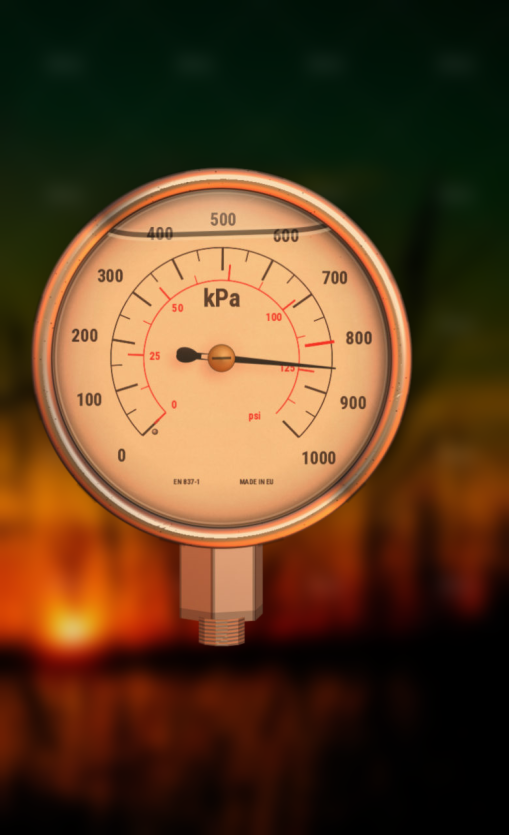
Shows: 850 (kPa)
